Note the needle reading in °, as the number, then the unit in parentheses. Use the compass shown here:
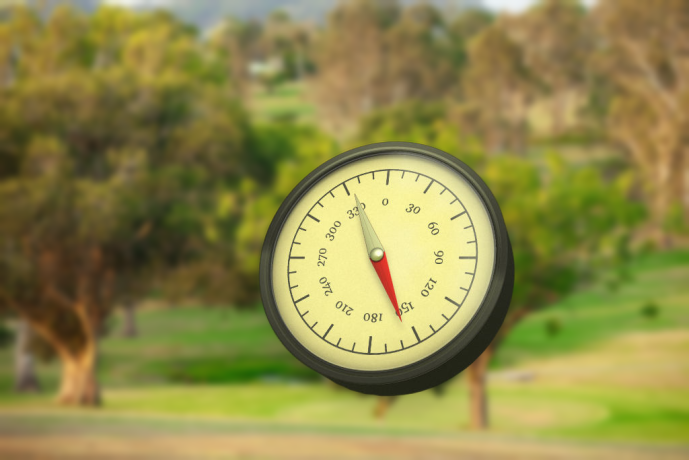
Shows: 155 (°)
